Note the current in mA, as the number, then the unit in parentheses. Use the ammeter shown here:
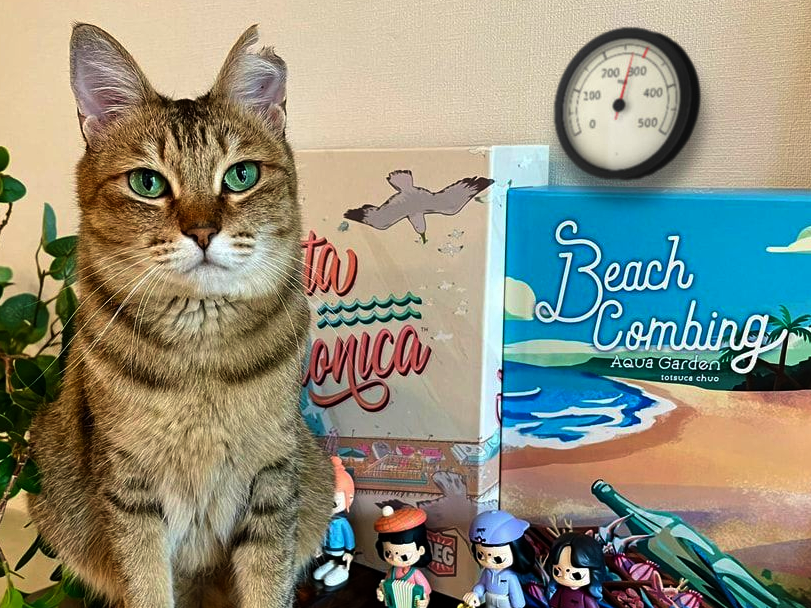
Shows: 275 (mA)
